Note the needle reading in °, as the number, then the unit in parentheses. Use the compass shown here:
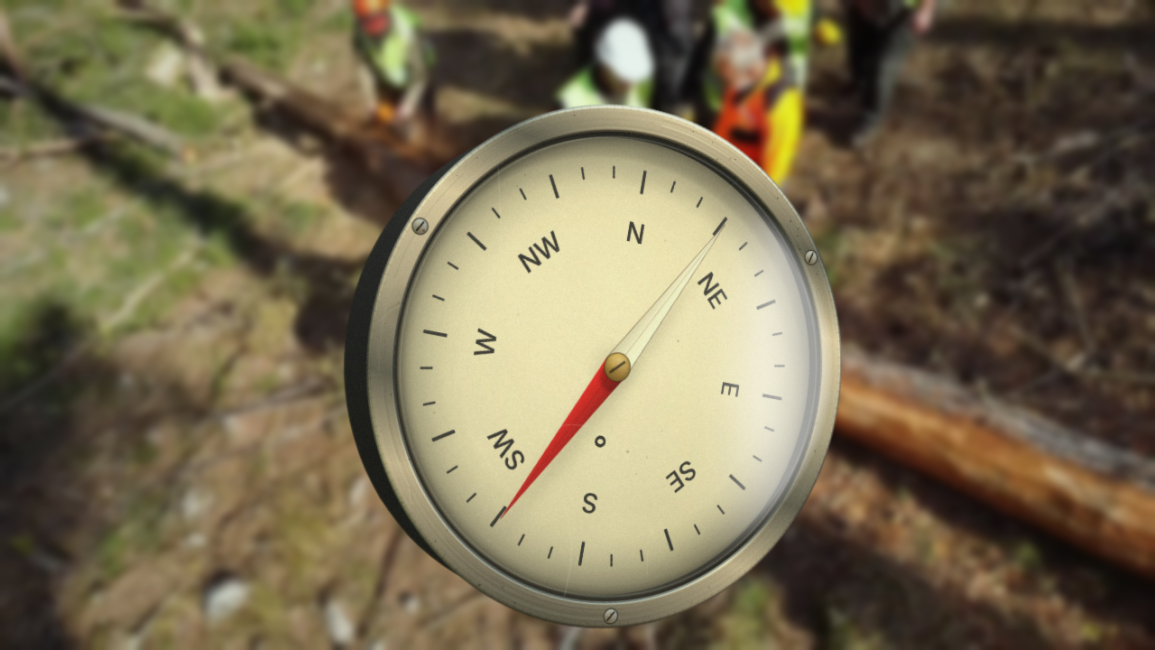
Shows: 210 (°)
